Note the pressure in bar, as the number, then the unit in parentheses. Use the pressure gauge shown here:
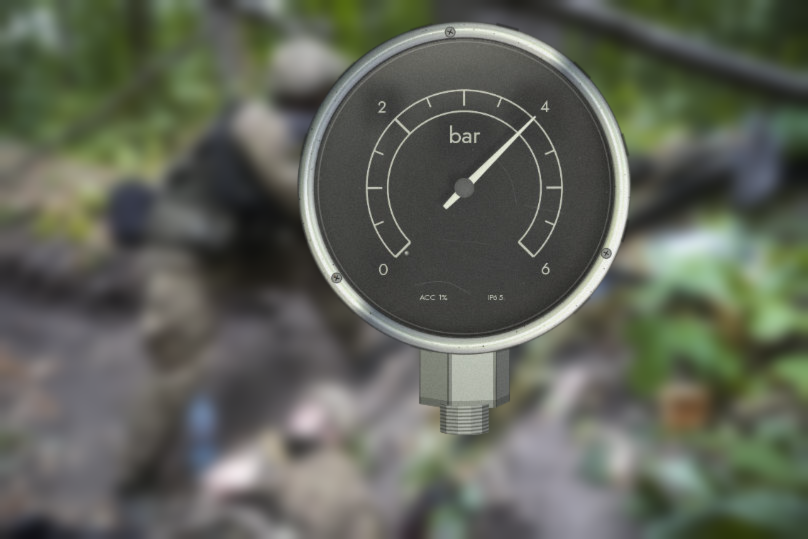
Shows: 4 (bar)
